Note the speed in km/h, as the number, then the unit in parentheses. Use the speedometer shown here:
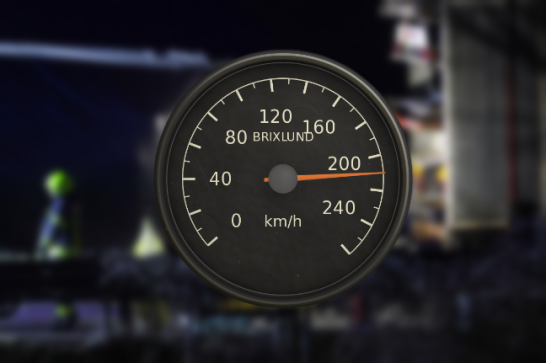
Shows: 210 (km/h)
